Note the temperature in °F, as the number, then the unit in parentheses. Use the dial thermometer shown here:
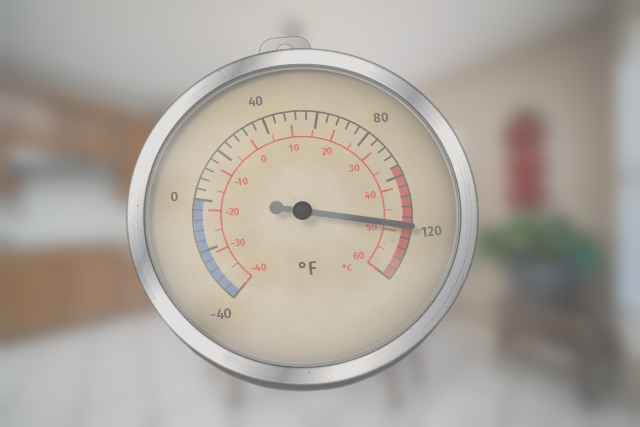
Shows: 120 (°F)
